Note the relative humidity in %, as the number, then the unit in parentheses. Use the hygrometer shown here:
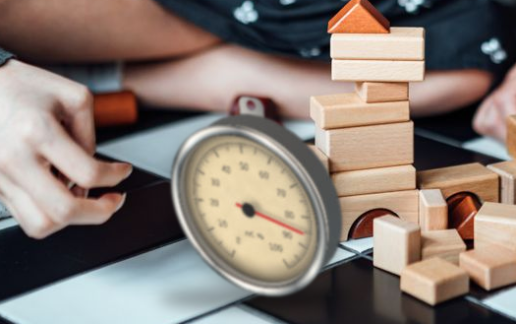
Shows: 85 (%)
